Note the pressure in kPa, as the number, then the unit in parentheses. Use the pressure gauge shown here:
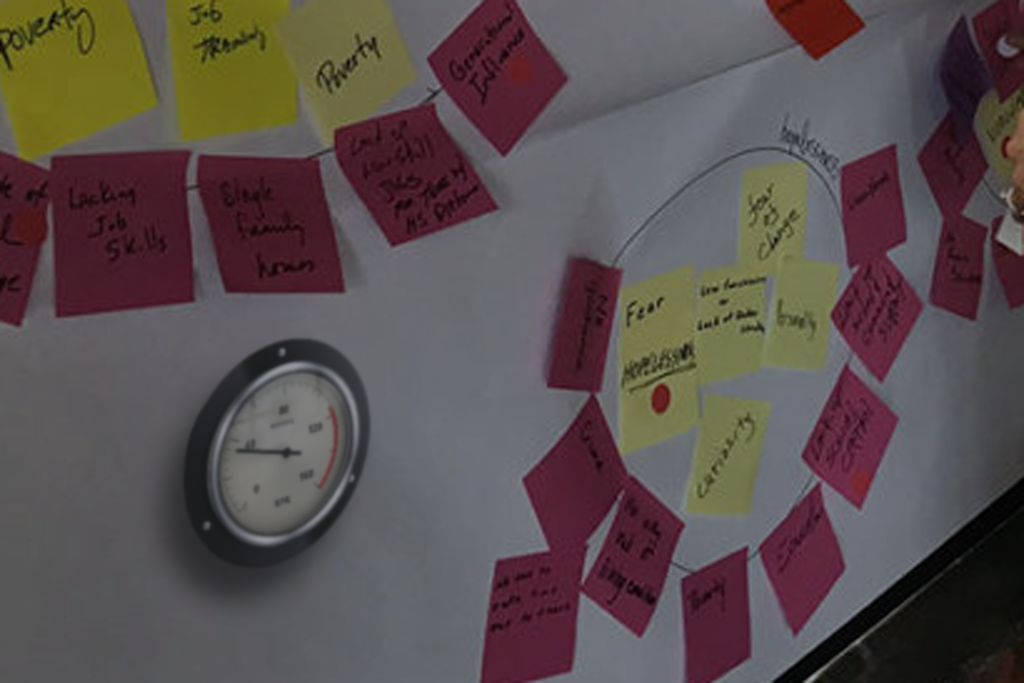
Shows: 35 (kPa)
